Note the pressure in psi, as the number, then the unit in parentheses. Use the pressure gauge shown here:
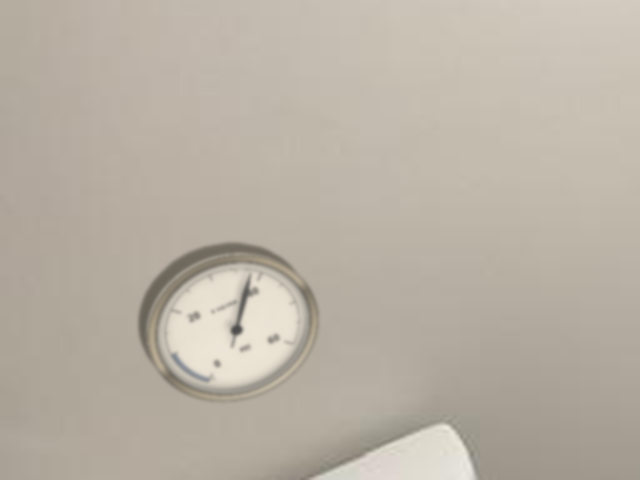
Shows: 37.5 (psi)
